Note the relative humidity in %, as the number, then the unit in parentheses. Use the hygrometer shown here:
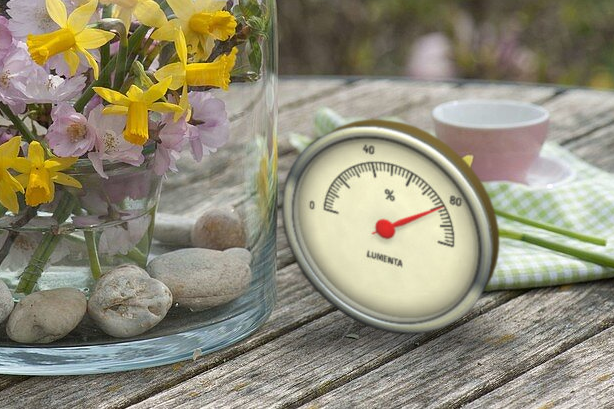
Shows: 80 (%)
